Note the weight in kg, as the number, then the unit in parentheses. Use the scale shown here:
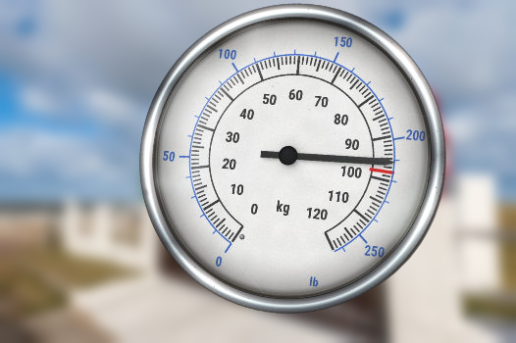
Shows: 96 (kg)
